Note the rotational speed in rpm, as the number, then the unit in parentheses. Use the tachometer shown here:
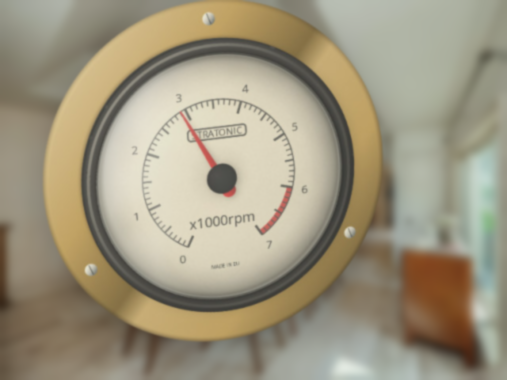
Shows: 2900 (rpm)
